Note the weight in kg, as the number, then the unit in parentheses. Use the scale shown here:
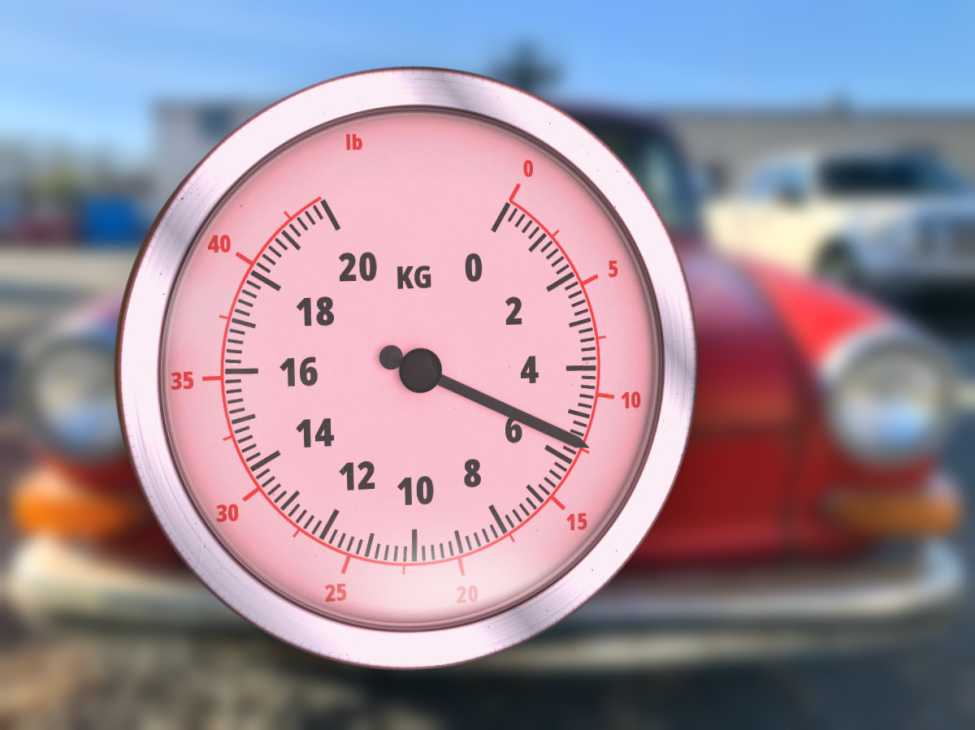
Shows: 5.6 (kg)
